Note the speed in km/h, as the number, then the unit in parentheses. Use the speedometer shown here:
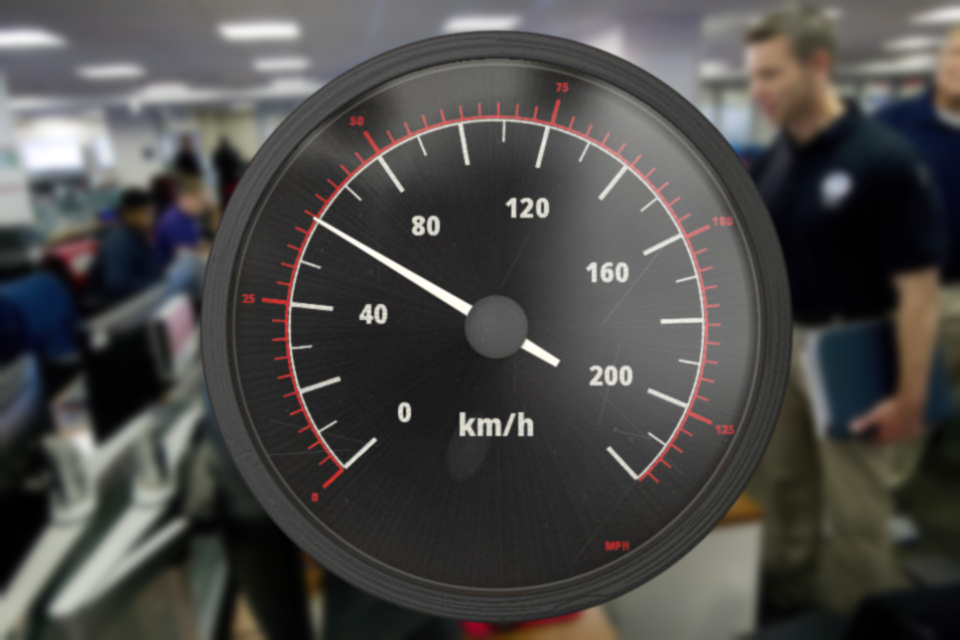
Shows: 60 (km/h)
